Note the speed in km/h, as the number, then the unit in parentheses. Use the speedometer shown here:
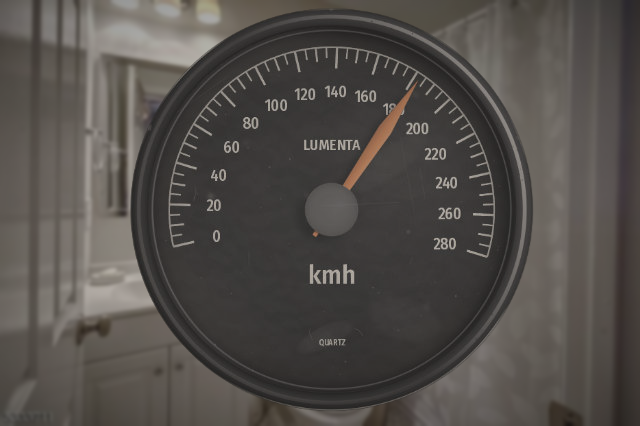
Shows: 182.5 (km/h)
